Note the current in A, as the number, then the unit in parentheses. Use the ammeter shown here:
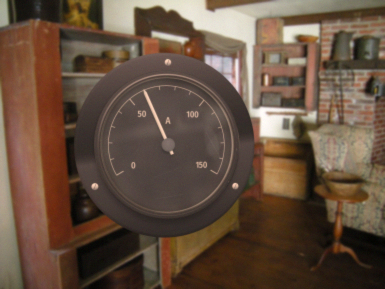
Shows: 60 (A)
